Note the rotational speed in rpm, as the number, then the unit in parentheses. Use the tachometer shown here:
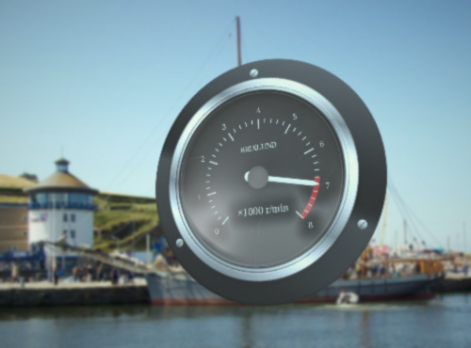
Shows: 7000 (rpm)
